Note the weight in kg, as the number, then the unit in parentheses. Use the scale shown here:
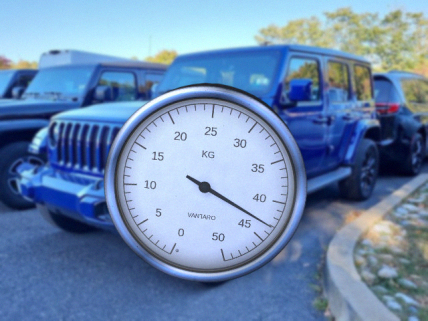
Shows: 43 (kg)
